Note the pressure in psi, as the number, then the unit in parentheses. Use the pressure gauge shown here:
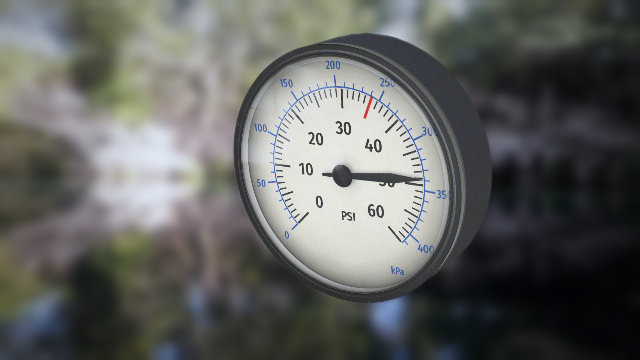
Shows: 49 (psi)
